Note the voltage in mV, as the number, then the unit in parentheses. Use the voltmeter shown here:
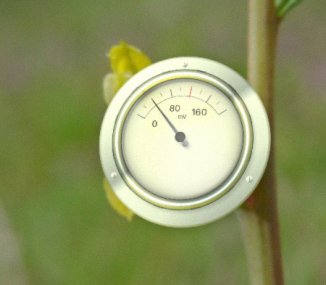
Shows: 40 (mV)
